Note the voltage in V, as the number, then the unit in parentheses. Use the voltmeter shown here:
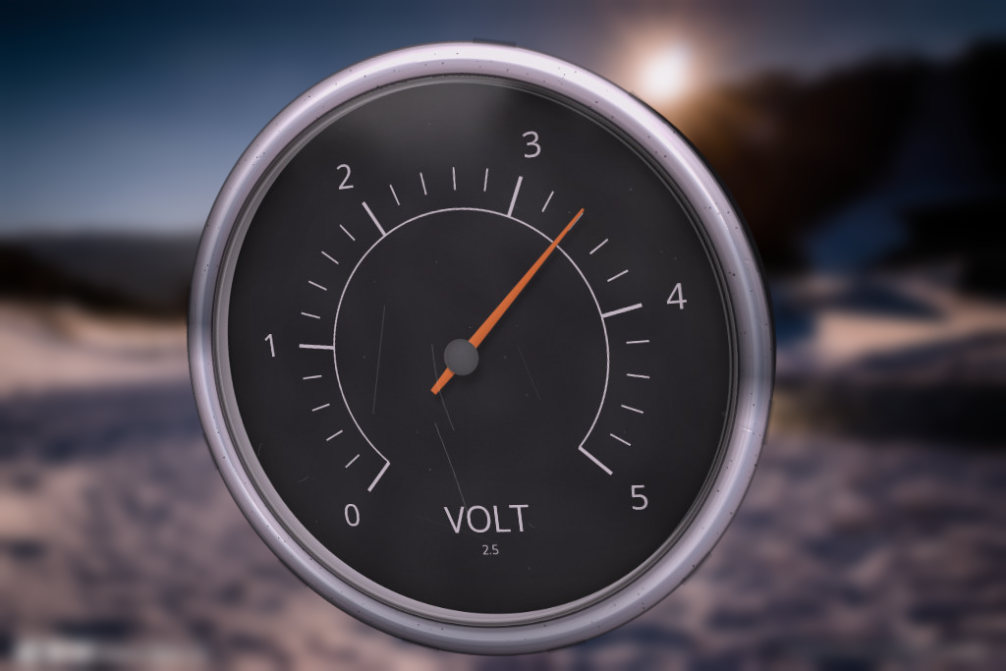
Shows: 3.4 (V)
